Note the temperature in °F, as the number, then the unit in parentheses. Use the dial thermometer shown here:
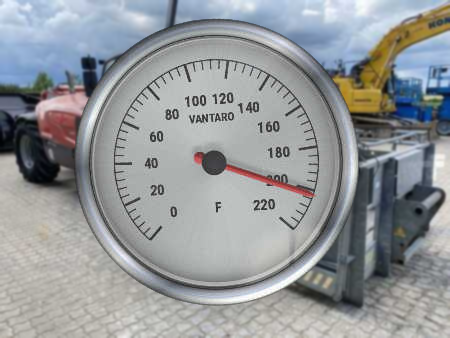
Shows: 202 (°F)
